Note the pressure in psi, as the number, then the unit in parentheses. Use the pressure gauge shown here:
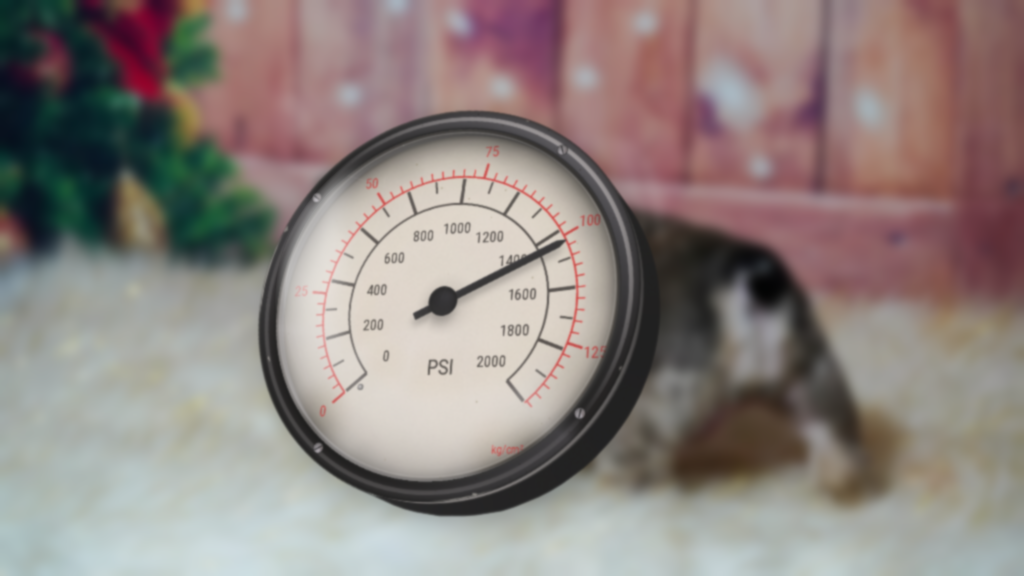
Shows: 1450 (psi)
